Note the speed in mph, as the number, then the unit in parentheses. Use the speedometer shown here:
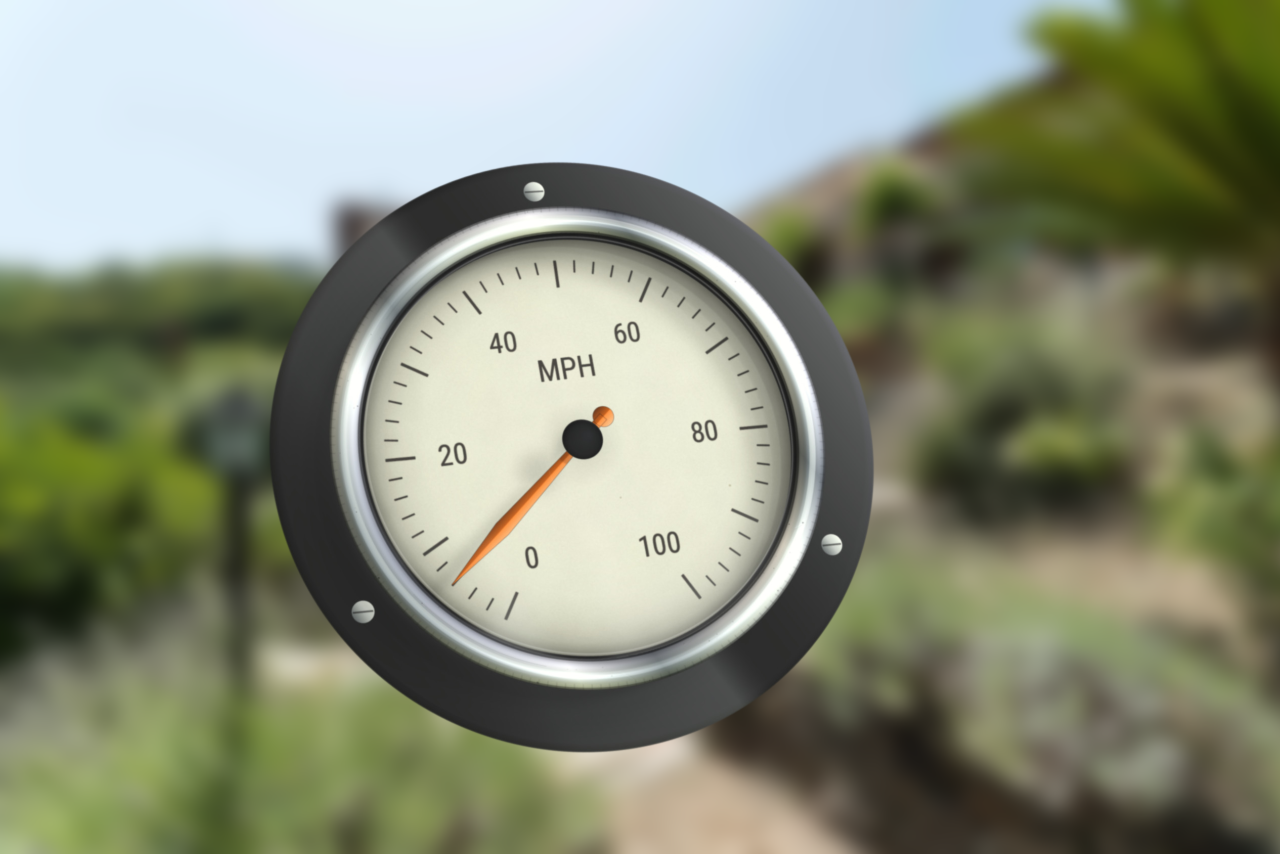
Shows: 6 (mph)
